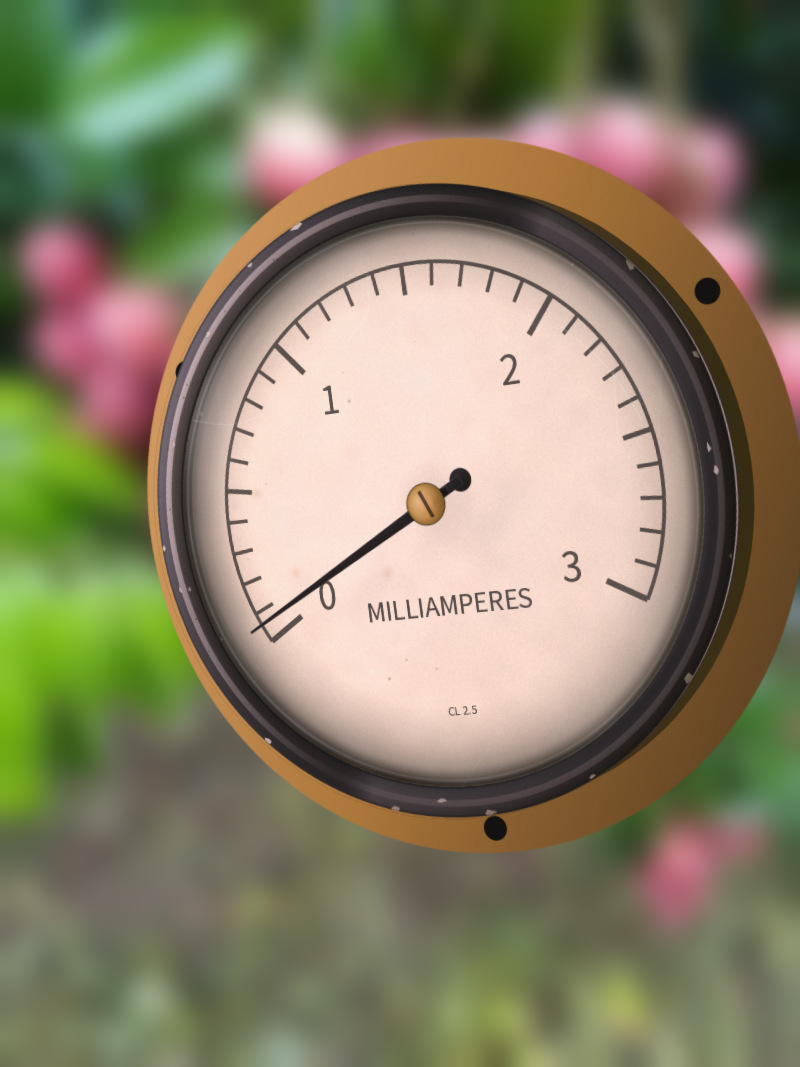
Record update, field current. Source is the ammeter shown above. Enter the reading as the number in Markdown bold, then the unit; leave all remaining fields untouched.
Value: **0.05** mA
